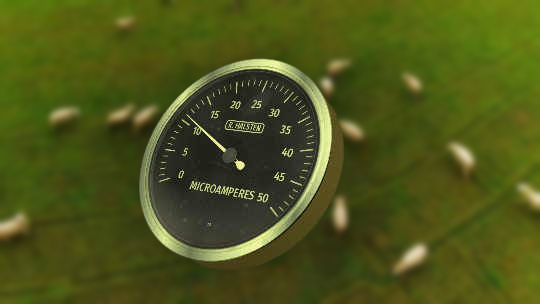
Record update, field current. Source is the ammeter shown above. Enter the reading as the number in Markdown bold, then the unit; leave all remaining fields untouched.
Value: **11** µA
